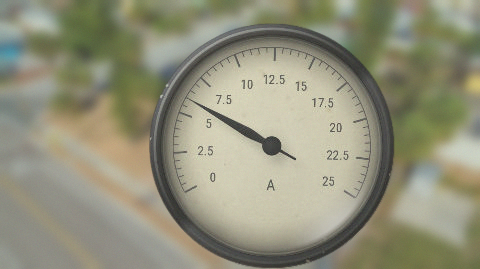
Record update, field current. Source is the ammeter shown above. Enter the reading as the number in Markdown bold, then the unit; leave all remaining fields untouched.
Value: **6** A
